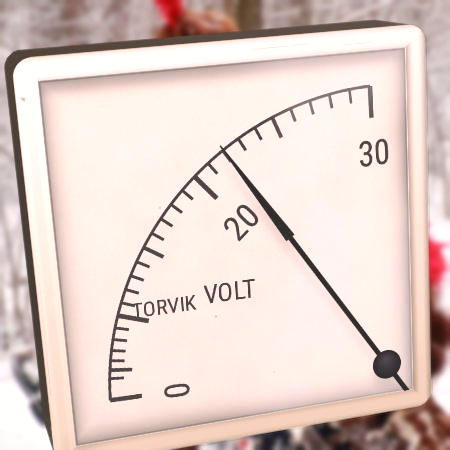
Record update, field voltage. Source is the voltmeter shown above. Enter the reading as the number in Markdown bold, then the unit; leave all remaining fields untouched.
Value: **22** V
